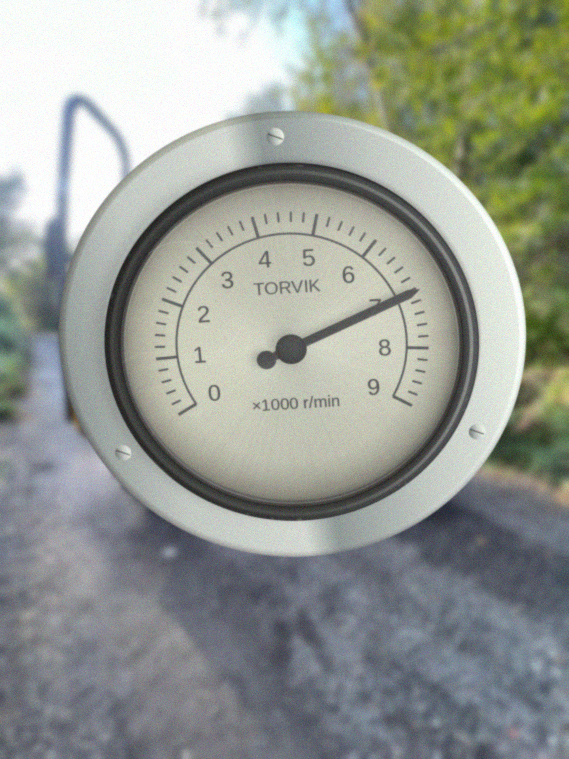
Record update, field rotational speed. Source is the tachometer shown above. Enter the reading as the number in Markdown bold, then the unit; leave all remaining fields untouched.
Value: **7000** rpm
